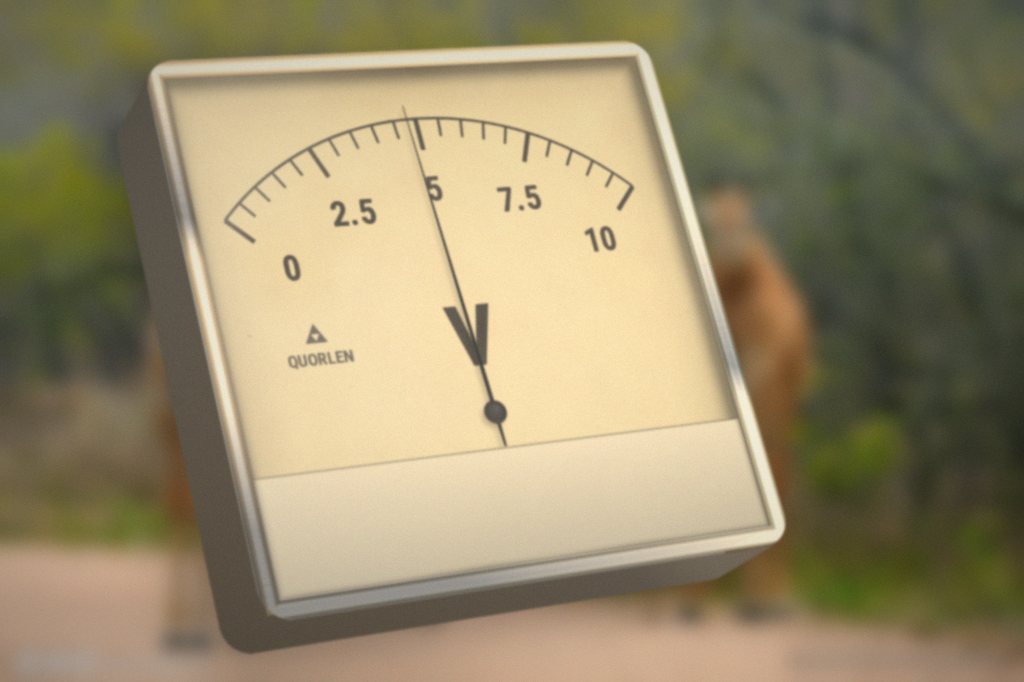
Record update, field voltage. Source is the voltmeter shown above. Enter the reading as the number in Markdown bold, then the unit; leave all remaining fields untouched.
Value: **4.75** V
